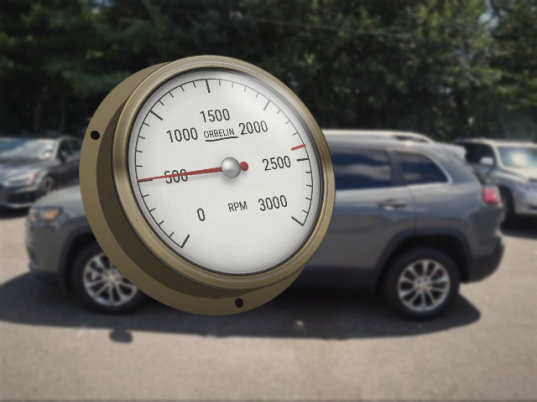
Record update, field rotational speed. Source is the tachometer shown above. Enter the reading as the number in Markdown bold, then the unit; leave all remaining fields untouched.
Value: **500** rpm
